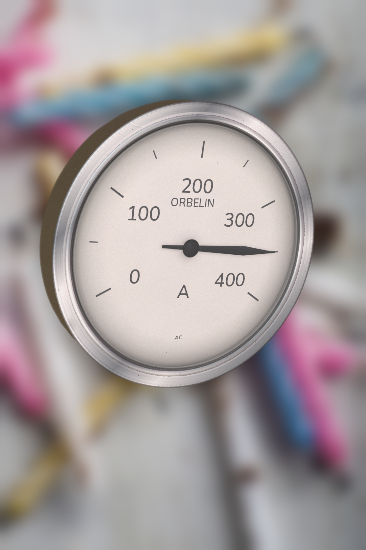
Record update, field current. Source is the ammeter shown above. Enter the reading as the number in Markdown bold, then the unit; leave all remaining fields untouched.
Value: **350** A
